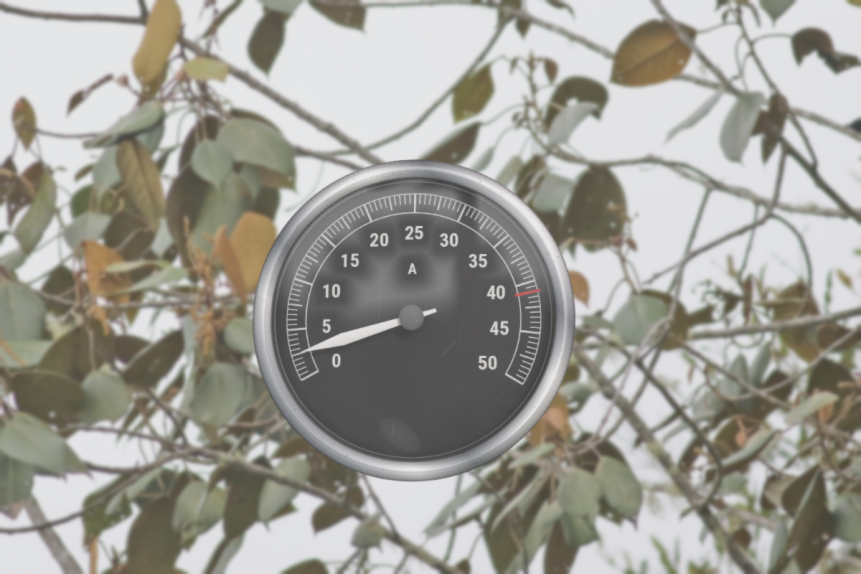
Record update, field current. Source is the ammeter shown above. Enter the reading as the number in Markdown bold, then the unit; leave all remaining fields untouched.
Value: **2.5** A
